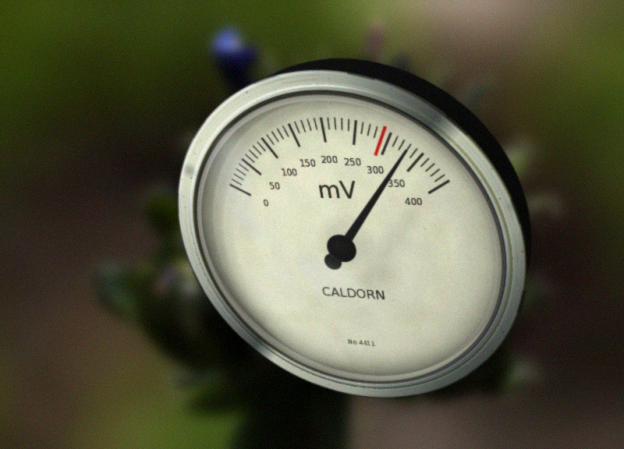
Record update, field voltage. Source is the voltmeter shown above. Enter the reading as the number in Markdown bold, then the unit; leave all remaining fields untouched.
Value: **330** mV
